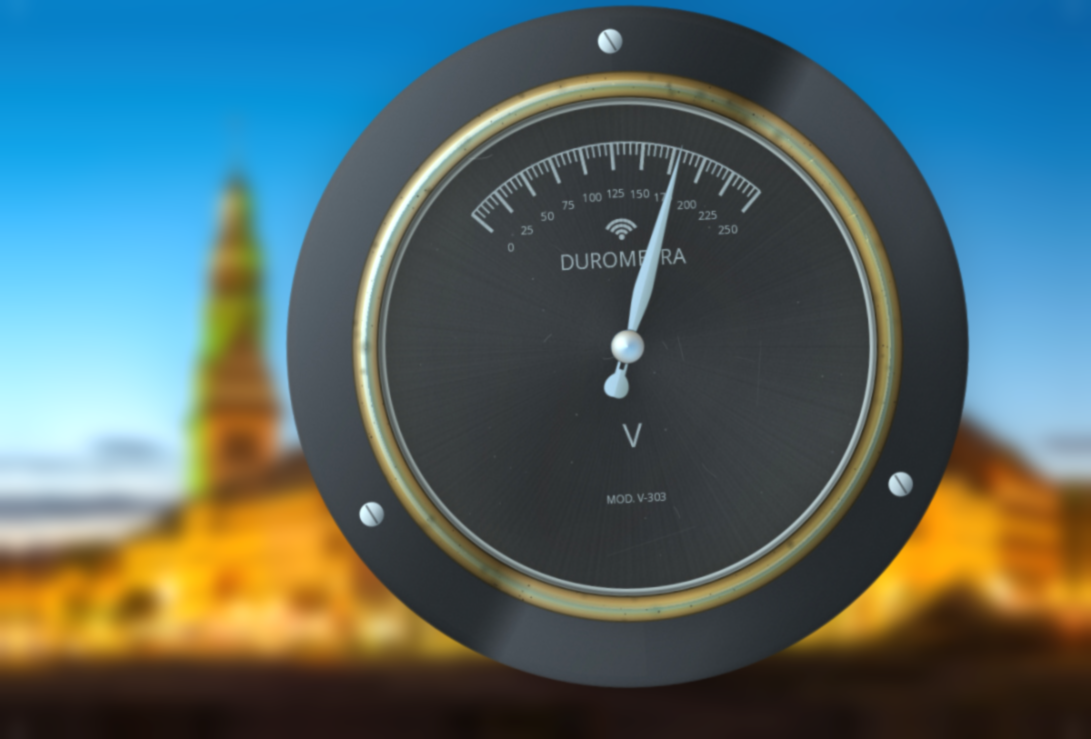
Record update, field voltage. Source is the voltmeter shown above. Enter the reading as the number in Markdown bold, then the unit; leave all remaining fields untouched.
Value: **180** V
